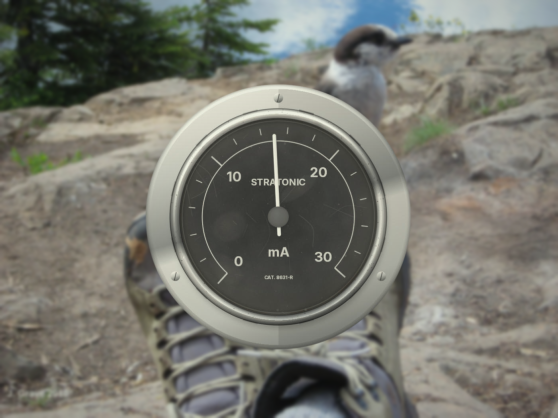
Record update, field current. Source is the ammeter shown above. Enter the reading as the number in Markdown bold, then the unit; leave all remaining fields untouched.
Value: **15** mA
